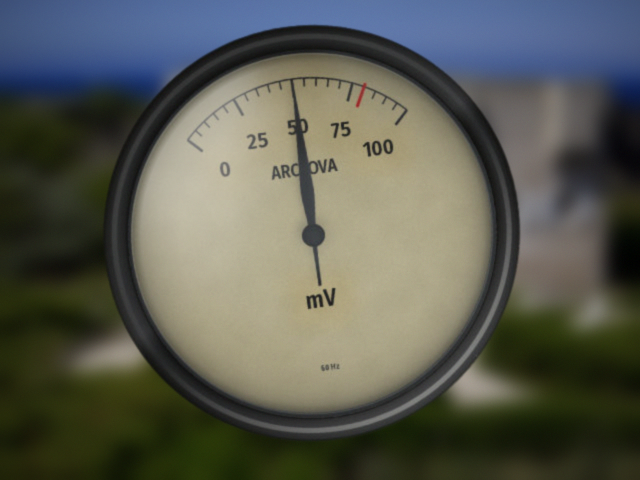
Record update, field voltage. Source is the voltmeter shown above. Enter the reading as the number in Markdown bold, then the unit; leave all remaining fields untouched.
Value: **50** mV
